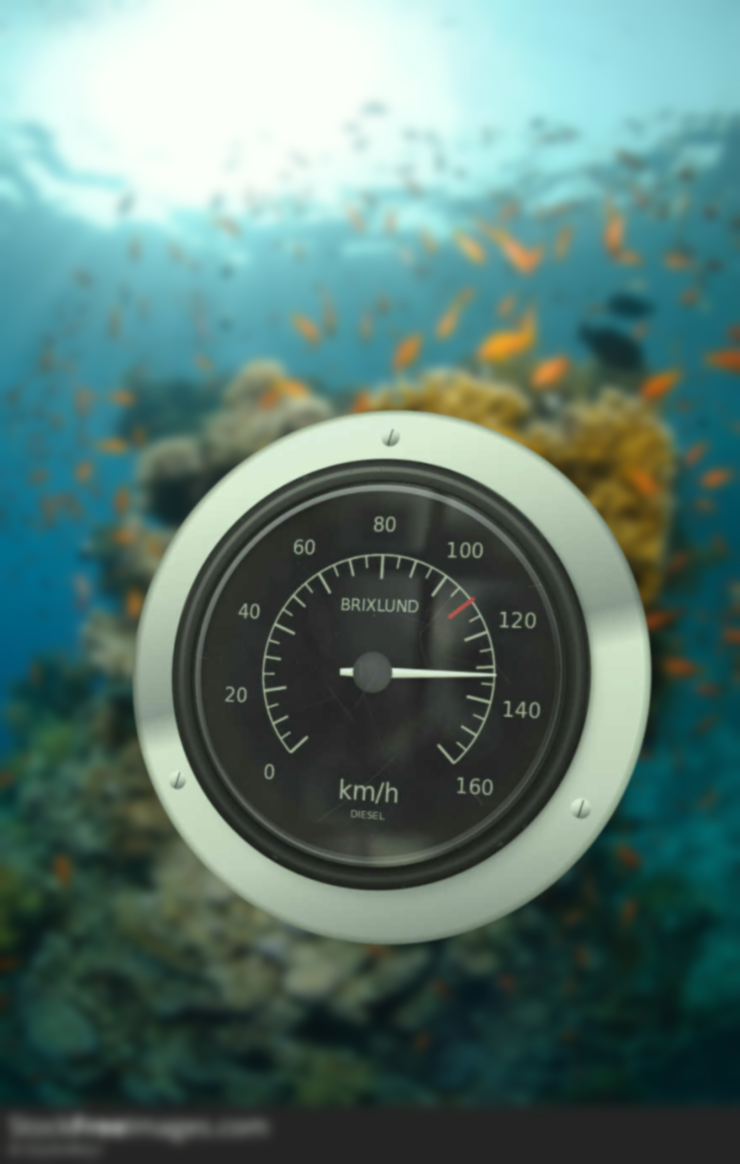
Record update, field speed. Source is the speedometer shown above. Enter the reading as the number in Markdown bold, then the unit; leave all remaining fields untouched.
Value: **132.5** km/h
